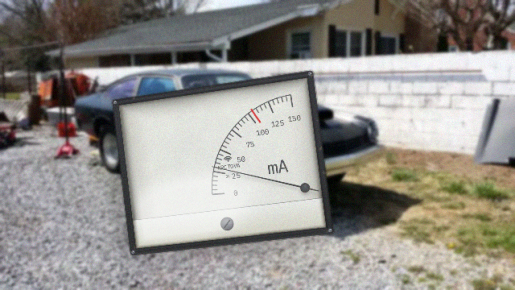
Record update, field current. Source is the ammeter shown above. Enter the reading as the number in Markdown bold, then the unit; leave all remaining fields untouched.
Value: **30** mA
